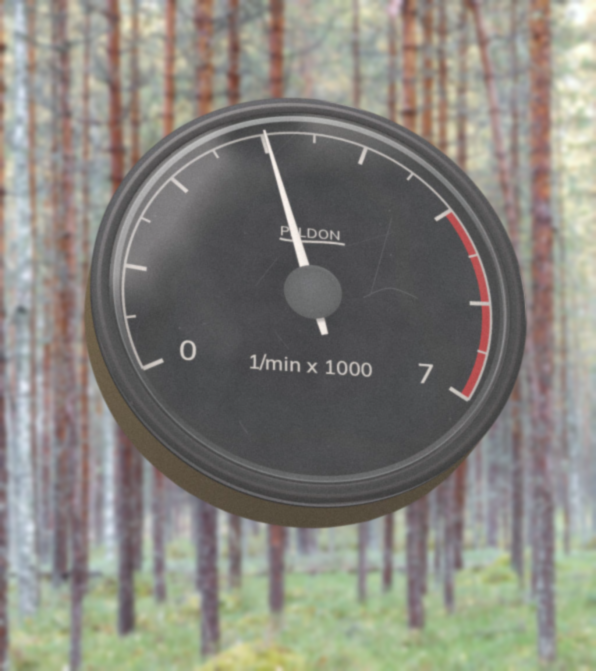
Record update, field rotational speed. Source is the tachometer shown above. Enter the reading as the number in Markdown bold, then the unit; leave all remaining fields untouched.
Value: **3000** rpm
